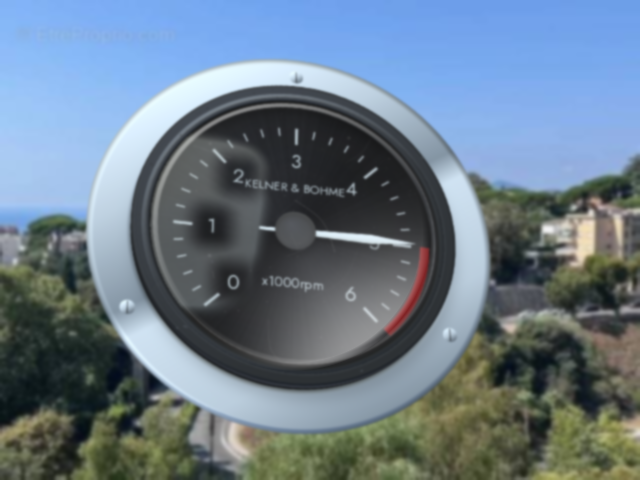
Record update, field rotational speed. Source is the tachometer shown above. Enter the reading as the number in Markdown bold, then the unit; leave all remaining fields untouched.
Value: **5000** rpm
